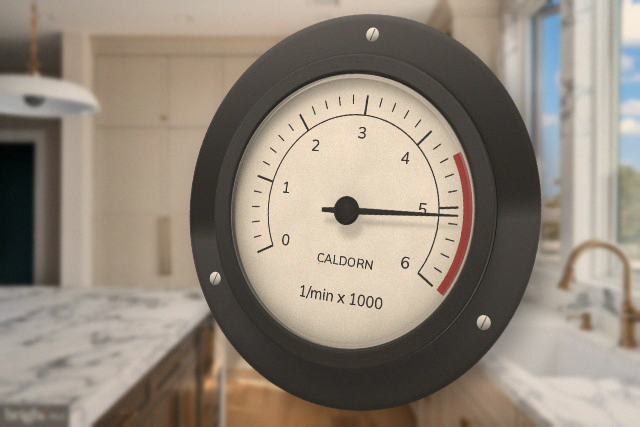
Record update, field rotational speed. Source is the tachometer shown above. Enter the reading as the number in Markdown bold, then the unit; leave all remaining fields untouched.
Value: **5100** rpm
